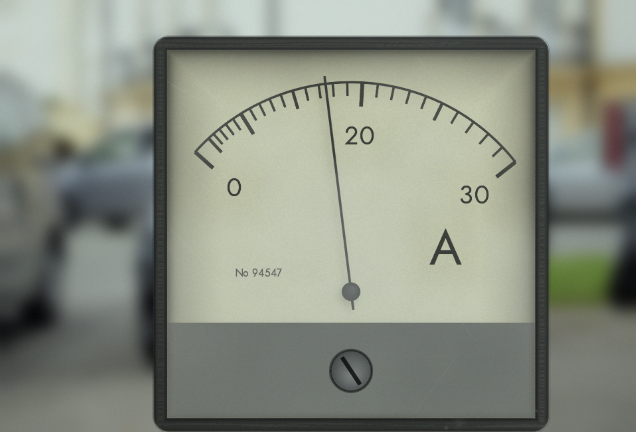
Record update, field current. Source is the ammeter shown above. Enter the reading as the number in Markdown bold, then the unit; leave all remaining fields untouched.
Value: **17.5** A
